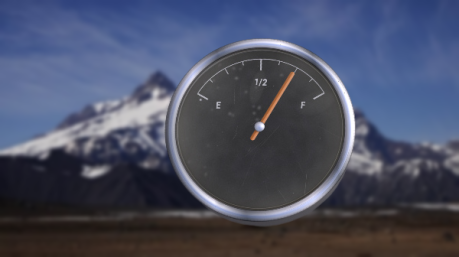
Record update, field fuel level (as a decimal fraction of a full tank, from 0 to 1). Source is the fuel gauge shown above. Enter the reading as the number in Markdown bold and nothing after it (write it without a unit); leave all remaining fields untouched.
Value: **0.75**
